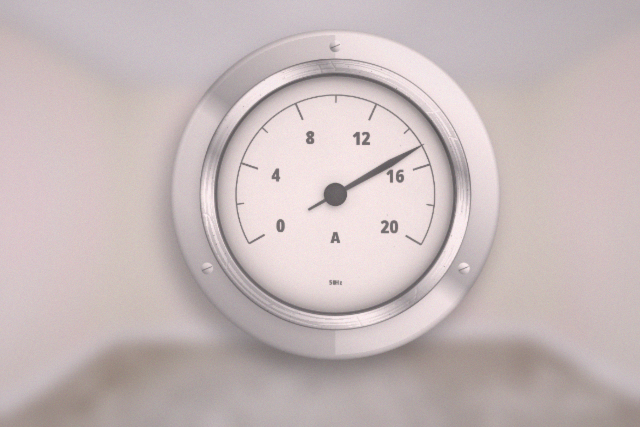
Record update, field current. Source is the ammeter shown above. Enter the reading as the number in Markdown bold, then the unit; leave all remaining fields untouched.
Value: **15** A
